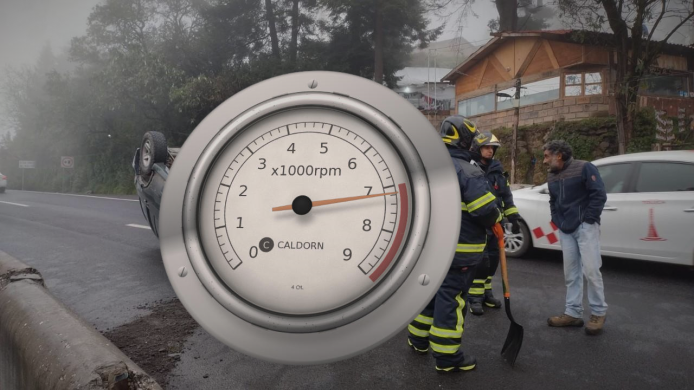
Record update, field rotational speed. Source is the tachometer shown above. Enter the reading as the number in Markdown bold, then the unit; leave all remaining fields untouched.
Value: **7200** rpm
